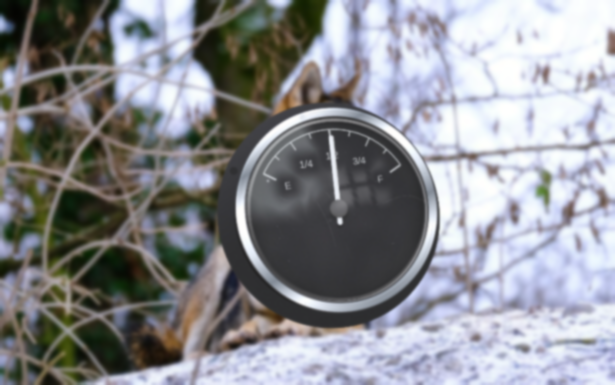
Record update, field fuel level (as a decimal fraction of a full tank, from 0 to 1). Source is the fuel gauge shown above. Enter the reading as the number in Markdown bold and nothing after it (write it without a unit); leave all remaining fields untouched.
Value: **0.5**
